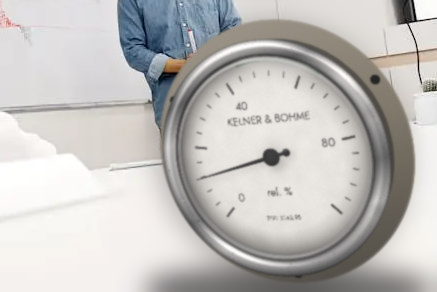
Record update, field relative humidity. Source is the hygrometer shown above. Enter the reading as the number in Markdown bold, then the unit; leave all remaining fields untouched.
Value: **12** %
